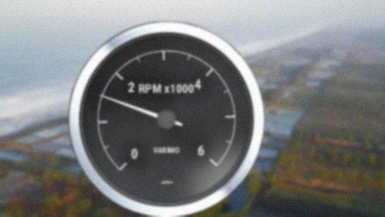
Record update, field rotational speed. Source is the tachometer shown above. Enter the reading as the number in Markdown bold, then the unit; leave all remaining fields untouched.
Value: **1500** rpm
